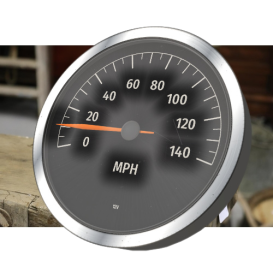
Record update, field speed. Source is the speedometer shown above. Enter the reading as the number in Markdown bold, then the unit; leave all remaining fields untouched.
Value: **10** mph
